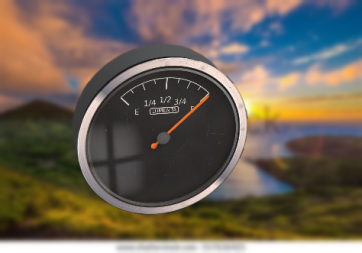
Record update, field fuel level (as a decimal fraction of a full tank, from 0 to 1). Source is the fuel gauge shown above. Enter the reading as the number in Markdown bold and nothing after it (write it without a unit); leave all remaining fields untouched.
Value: **1**
